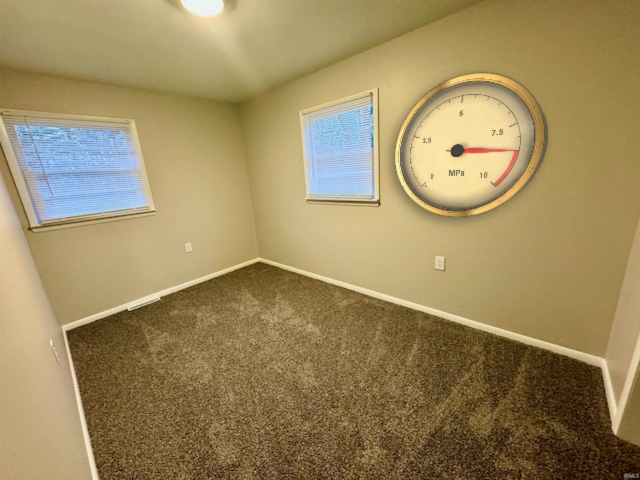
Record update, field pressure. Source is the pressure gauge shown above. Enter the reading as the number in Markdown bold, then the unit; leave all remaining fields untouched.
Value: **8.5** MPa
